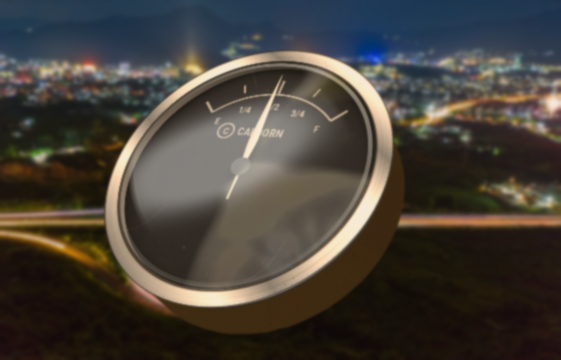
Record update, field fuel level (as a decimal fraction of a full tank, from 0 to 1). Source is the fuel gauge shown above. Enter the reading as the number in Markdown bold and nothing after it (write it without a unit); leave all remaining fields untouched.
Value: **0.5**
